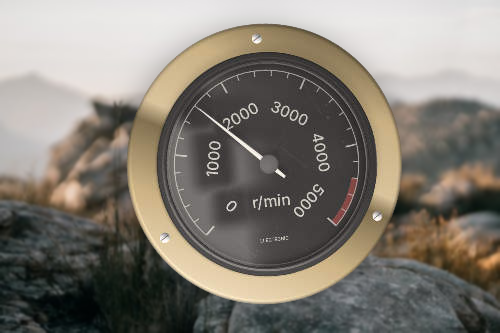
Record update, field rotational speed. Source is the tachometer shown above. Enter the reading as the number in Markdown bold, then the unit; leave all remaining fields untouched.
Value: **1600** rpm
